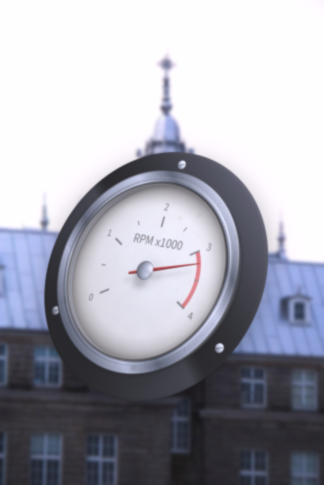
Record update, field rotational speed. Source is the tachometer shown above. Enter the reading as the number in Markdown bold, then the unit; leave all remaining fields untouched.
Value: **3250** rpm
